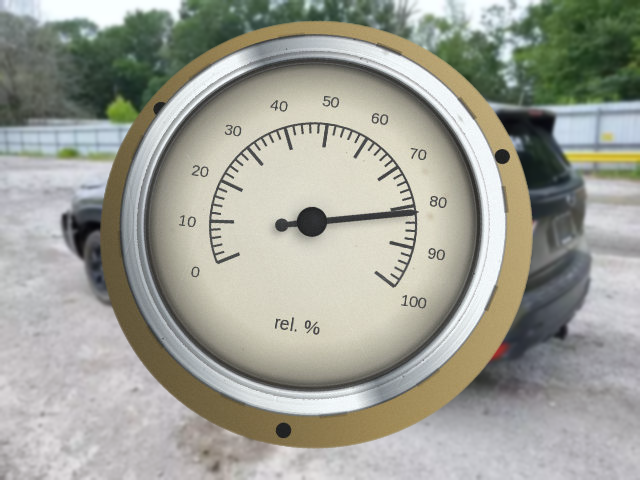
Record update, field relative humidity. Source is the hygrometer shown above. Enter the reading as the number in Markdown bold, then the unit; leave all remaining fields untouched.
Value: **82** %
